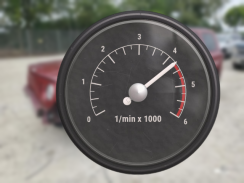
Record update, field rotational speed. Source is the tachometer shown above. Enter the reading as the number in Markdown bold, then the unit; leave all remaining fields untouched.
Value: **4250** rpm
